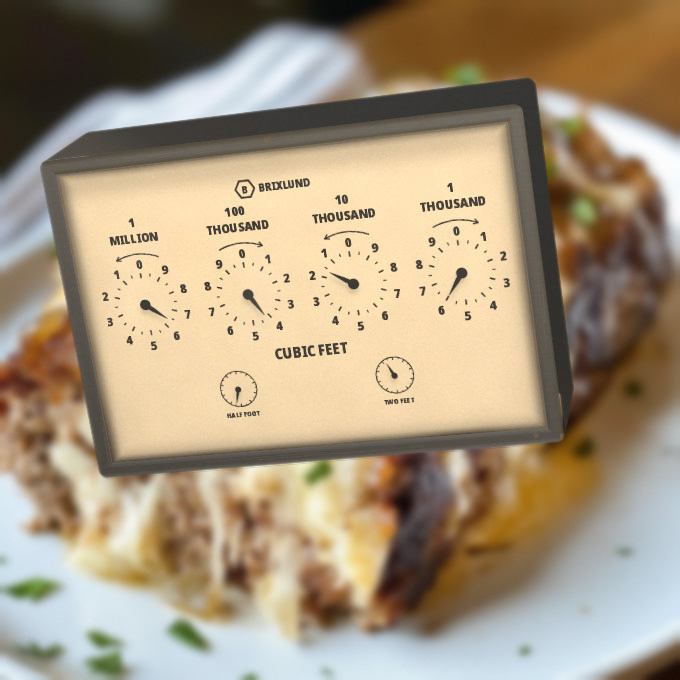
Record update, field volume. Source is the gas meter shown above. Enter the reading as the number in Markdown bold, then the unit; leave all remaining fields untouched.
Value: **641600** ft³
